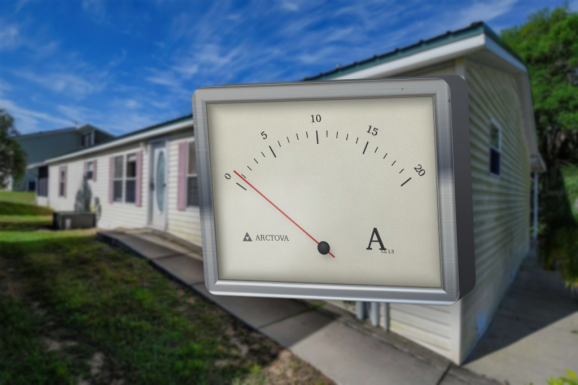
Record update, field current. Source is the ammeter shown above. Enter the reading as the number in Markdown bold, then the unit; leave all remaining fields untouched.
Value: **1** A
